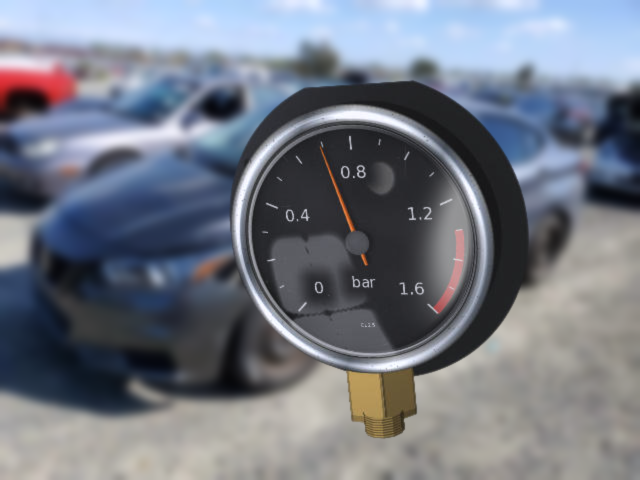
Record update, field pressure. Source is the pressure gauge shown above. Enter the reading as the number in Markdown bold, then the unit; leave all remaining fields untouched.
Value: **0.7** bar
